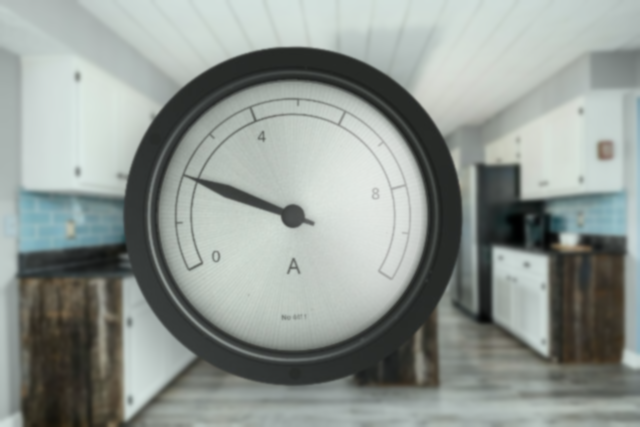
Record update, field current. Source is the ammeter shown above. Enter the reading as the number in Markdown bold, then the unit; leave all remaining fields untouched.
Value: **2** A
